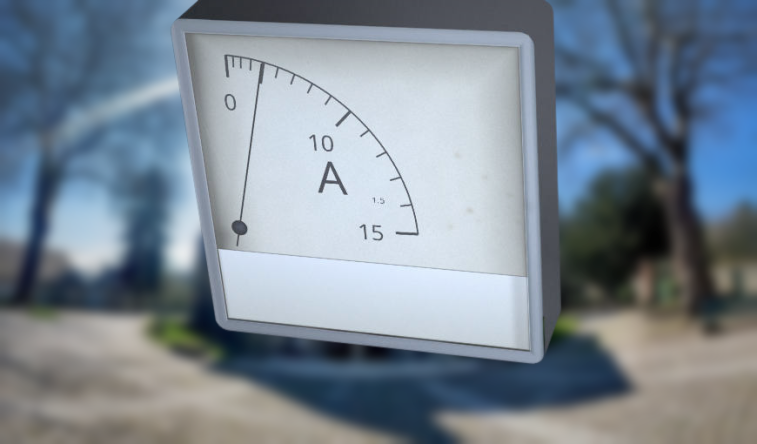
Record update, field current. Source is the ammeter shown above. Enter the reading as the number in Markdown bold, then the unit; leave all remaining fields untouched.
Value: **5** A
